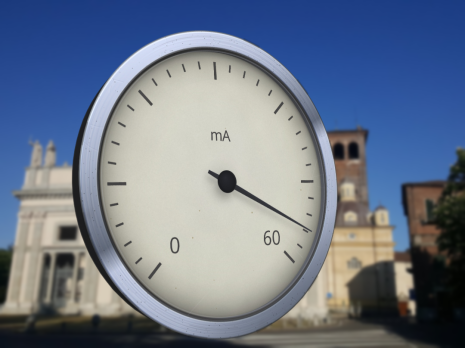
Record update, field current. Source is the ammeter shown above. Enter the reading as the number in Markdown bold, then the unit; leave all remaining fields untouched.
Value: **56** mA
